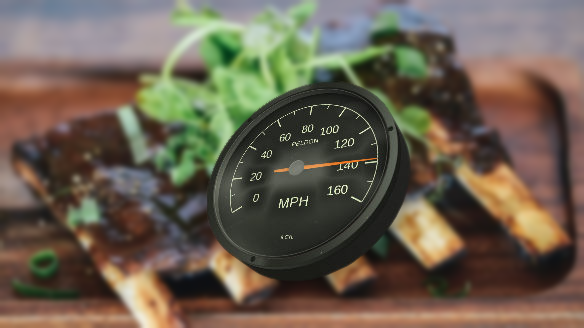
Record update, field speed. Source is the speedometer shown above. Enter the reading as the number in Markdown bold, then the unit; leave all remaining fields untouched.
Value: **140** mph
